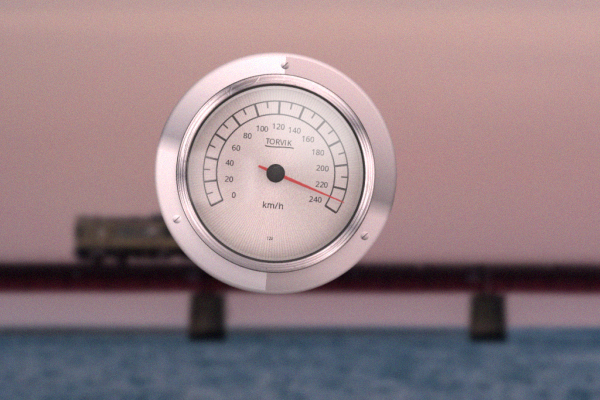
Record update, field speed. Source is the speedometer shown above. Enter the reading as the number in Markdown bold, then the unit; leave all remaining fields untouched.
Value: **230** km/h
